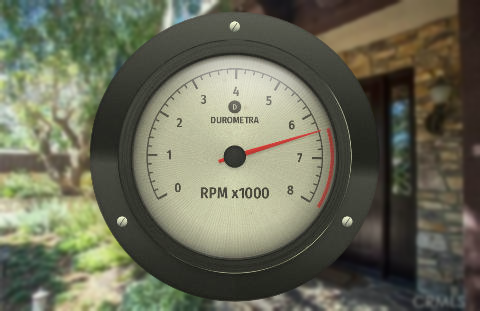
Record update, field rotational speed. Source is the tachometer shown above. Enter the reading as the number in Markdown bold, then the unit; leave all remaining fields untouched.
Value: **6400** rpm
